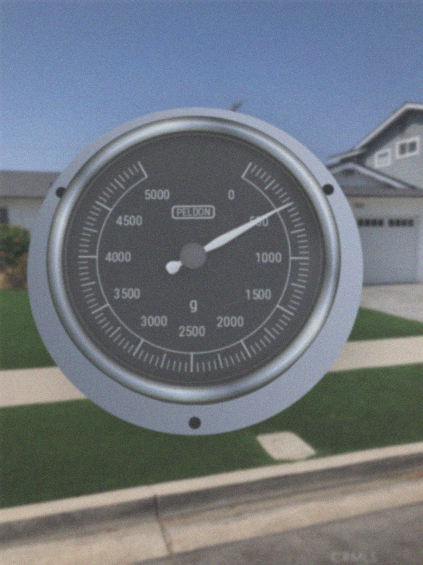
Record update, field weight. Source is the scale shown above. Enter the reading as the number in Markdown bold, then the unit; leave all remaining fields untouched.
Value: **500** g
